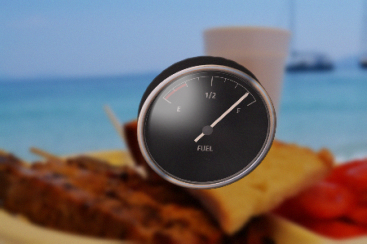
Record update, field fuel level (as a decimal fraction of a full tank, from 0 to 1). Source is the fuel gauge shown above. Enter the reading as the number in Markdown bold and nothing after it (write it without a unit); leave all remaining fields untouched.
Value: **0.875**
